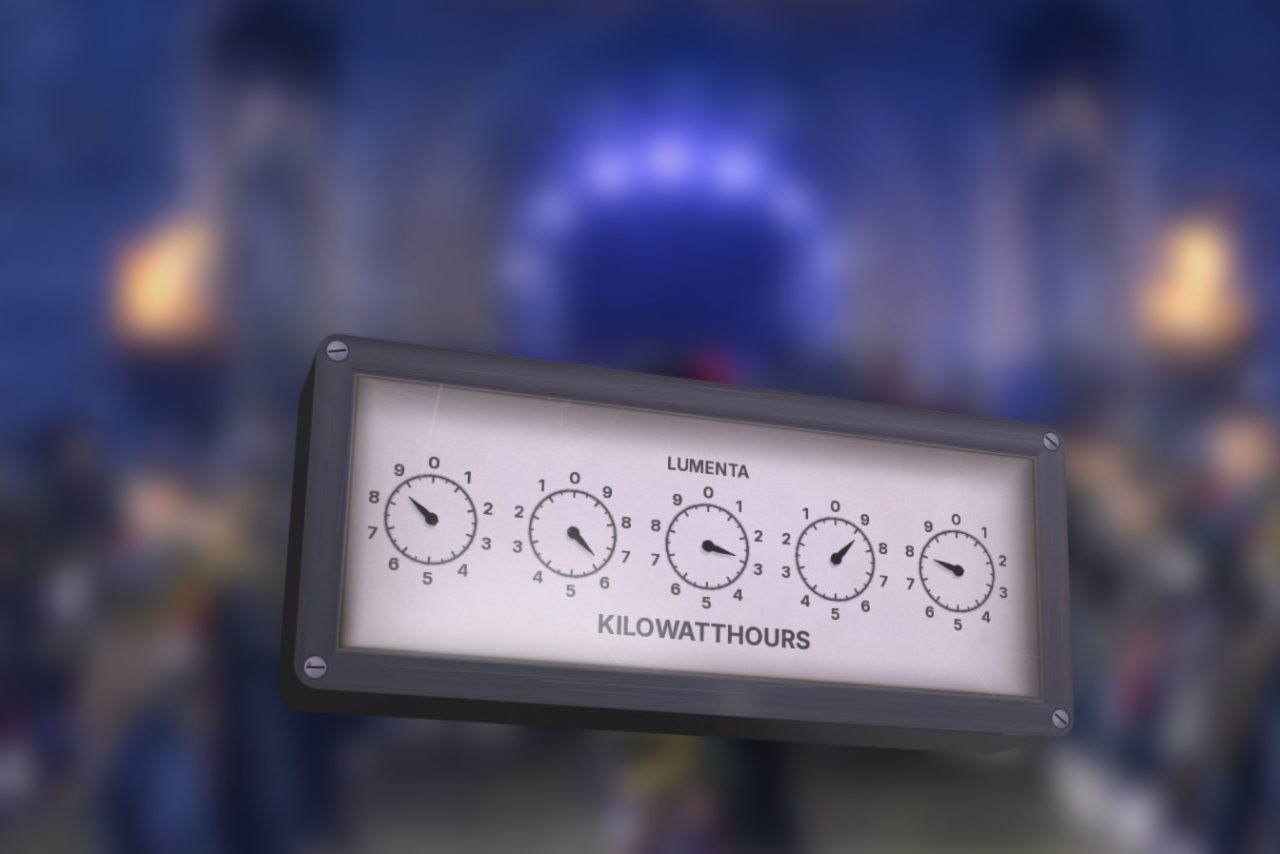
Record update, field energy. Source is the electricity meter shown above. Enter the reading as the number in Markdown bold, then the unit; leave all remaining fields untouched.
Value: **86288** kWh
